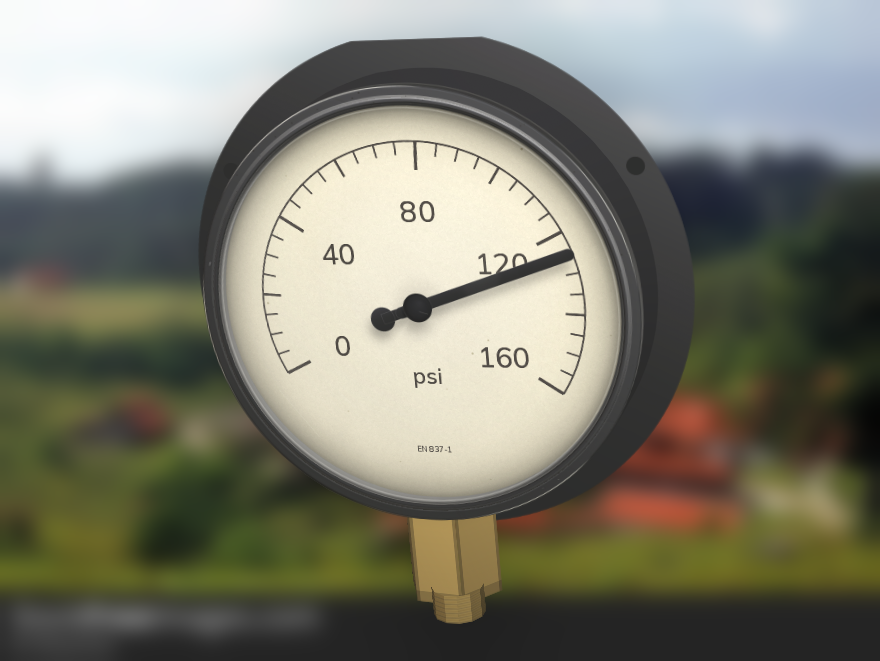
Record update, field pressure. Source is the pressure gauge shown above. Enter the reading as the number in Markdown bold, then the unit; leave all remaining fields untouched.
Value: **125** psi
